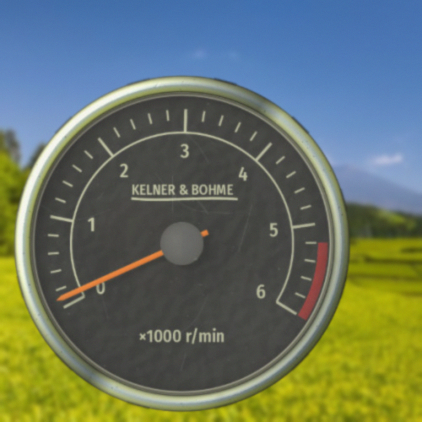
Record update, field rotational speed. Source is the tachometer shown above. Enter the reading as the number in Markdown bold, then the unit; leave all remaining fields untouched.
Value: **100** rpm
